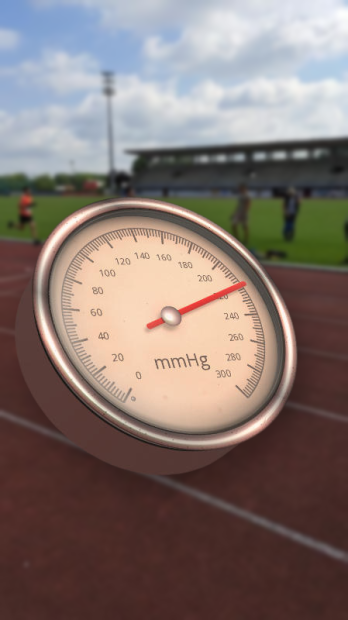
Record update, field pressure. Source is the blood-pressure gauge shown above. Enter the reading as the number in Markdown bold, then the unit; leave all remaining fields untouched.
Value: **220** mmHg
